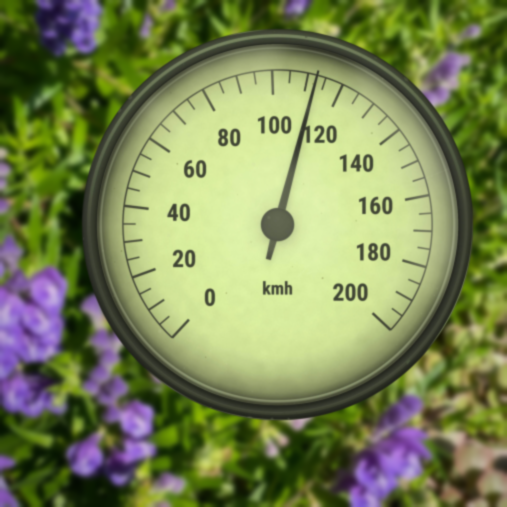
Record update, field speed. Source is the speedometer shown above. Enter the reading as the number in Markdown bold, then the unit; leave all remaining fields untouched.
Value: **112.5** km/h
